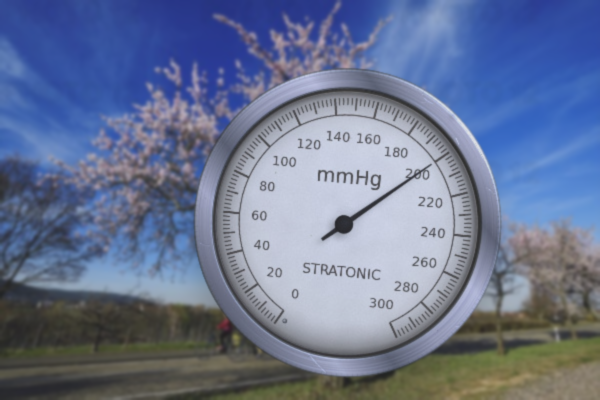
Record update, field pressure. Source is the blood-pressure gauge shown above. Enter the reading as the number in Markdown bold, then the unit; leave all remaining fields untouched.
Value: **200** mmHg
